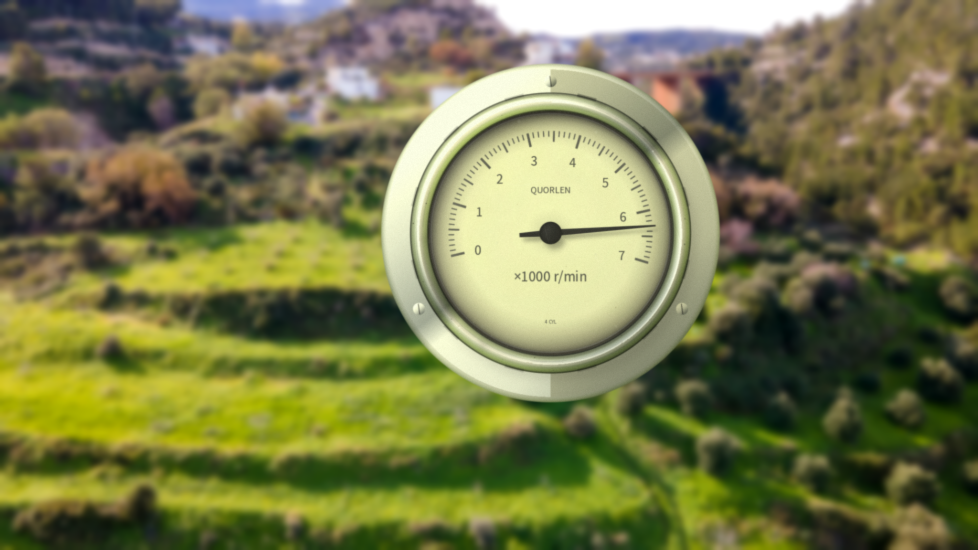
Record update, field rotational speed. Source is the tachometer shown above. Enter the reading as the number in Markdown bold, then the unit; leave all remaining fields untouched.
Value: **6300** rpm
